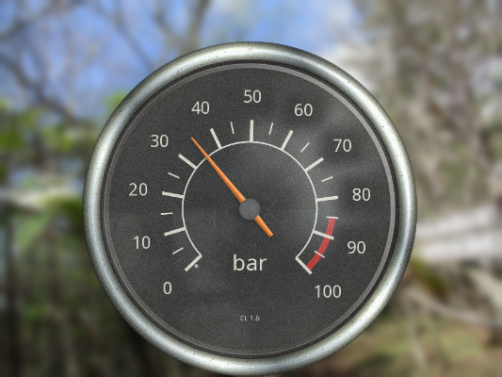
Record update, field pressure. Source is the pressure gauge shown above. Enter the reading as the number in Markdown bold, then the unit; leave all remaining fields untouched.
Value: **35** bar
